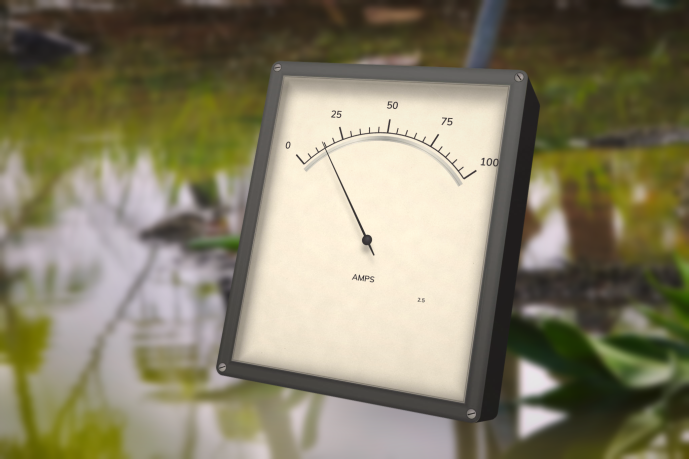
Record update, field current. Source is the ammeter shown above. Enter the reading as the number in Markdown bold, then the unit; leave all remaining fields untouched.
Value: **15** A
